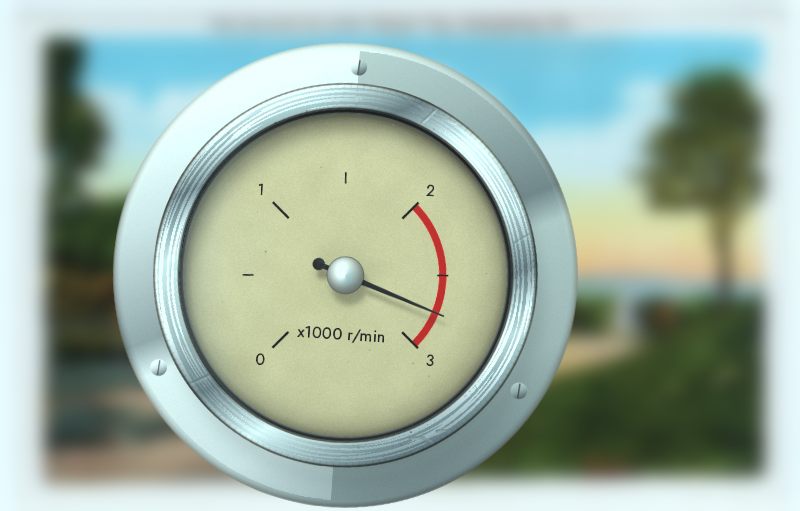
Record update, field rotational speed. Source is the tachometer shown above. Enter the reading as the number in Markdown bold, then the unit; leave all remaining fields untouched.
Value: **2750** rpm
